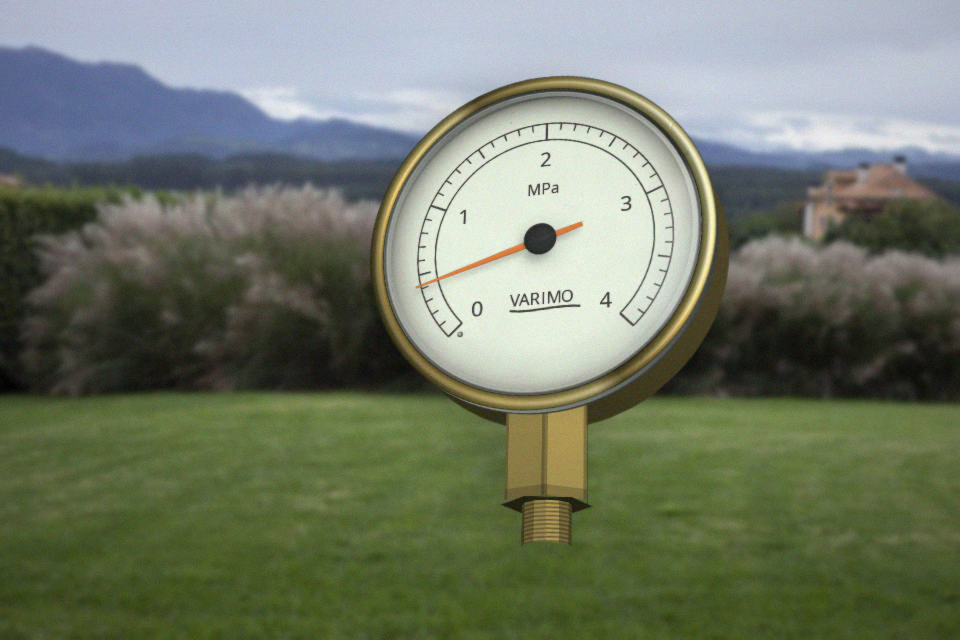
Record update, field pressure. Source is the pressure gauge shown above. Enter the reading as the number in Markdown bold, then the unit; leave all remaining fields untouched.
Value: **0.4** MPa
